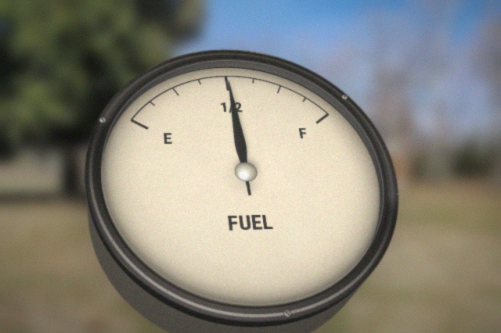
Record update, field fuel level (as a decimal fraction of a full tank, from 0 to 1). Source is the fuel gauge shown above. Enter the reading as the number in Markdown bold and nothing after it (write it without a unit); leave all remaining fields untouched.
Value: **0.5**
